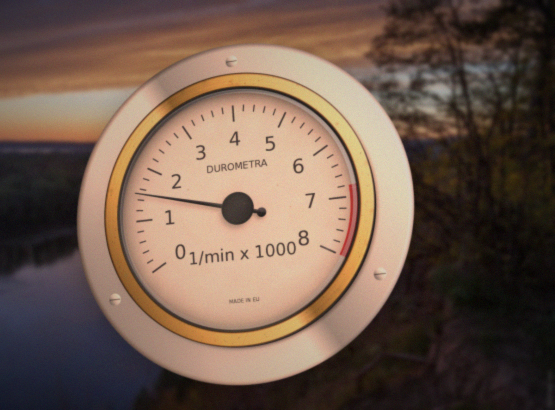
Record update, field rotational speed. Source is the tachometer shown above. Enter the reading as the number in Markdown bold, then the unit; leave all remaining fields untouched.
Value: **1500** rpm
